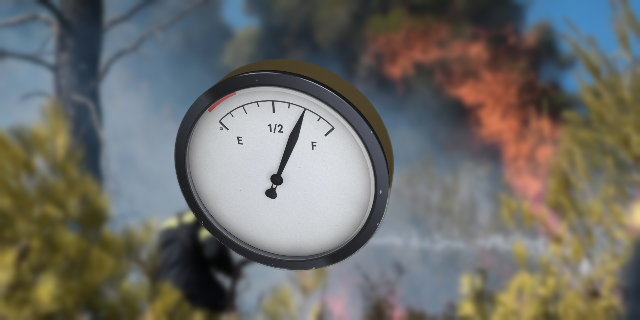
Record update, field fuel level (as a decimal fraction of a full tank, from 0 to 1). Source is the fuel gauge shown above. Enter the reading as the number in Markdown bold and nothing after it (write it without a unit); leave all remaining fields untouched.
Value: **0.75**
